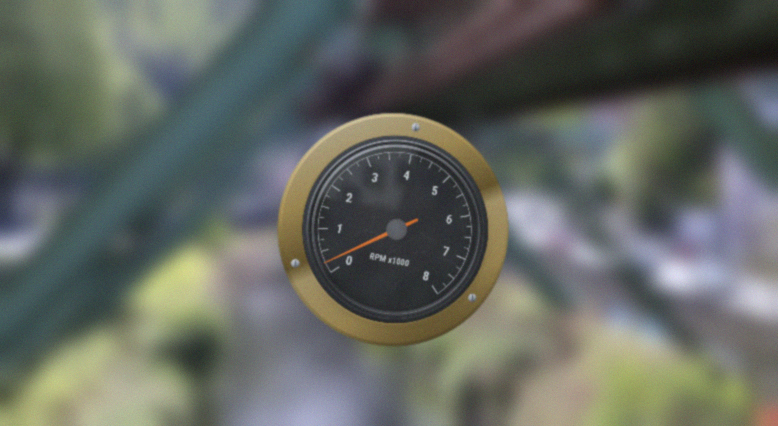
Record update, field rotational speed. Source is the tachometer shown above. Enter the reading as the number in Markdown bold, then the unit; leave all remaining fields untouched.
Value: **250** rpm
